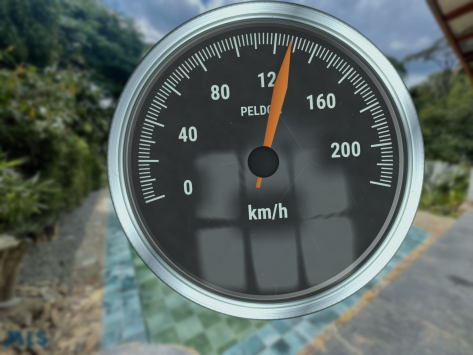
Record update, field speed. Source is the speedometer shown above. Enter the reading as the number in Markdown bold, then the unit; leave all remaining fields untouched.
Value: **128** km/h
